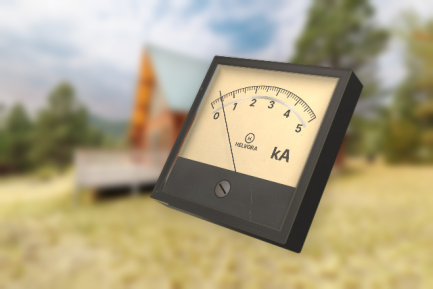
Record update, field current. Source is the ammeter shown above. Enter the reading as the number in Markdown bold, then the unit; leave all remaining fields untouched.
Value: **0.5** kA
